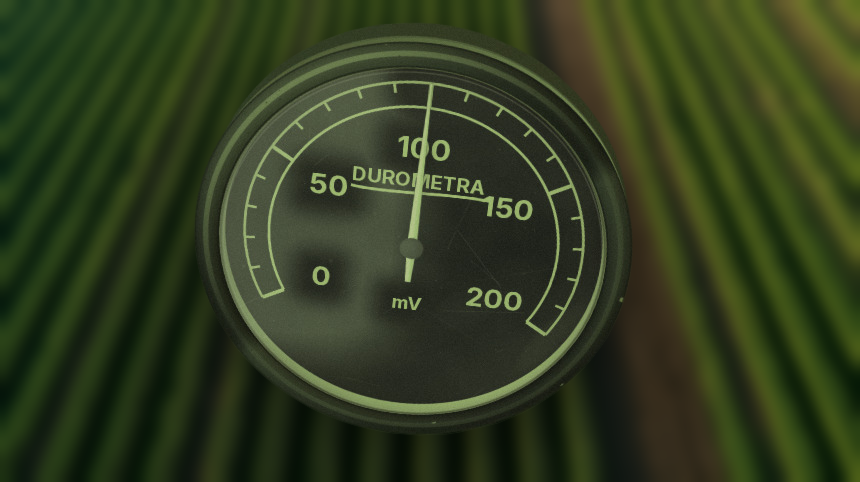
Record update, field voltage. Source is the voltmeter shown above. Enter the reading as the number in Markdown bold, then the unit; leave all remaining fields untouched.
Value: **100** mV
